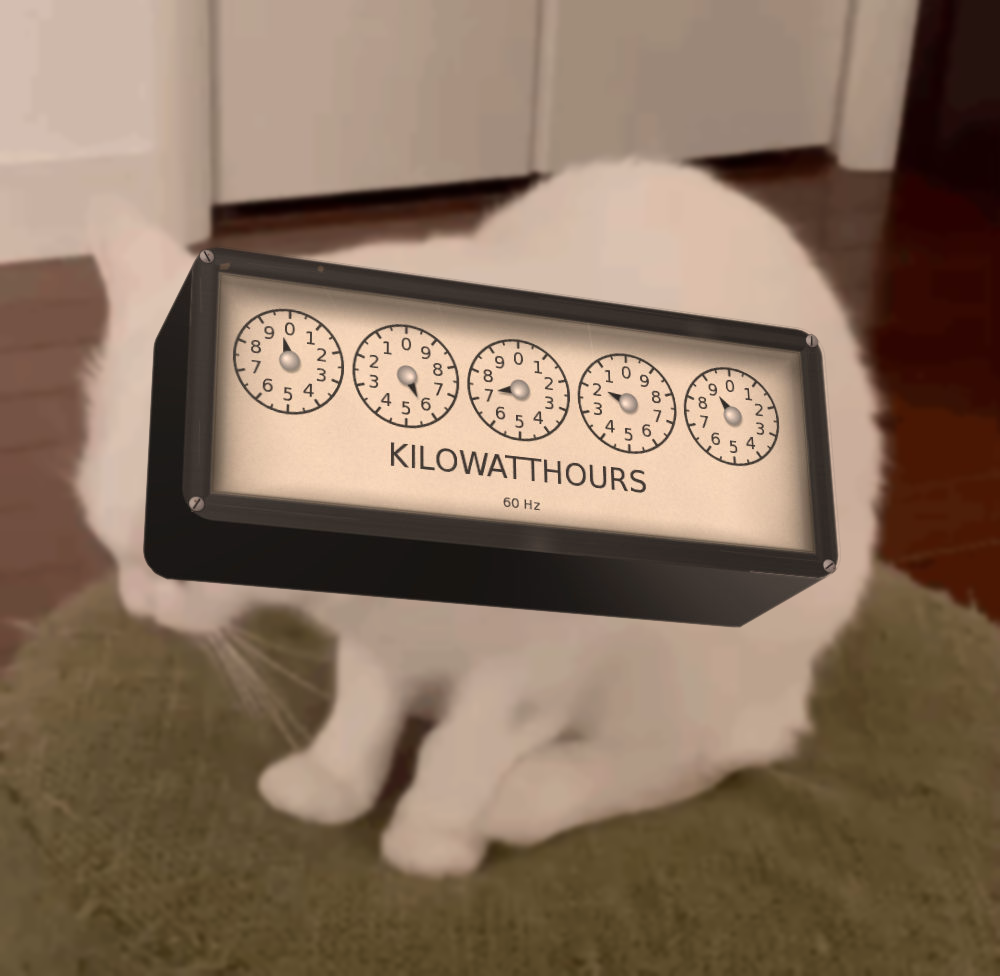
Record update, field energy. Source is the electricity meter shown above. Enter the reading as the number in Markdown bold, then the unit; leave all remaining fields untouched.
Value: **95719** kWh
